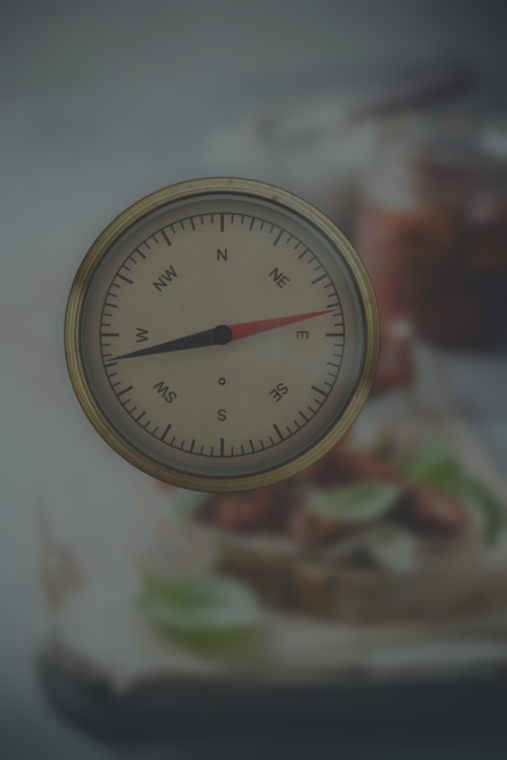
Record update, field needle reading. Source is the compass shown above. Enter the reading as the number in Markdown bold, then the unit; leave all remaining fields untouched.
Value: **77.5** °
